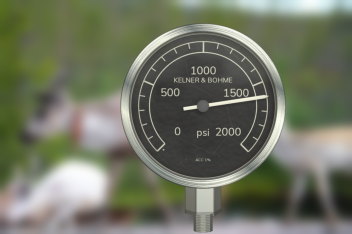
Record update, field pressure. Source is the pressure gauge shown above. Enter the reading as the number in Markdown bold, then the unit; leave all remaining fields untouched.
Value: **1600** psi
